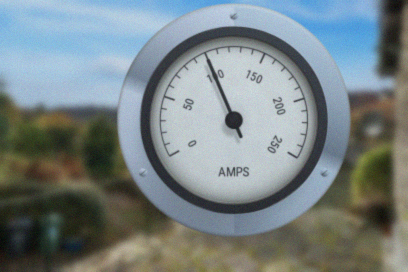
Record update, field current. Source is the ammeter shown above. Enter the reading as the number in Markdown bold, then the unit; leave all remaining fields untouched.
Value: **100** A
